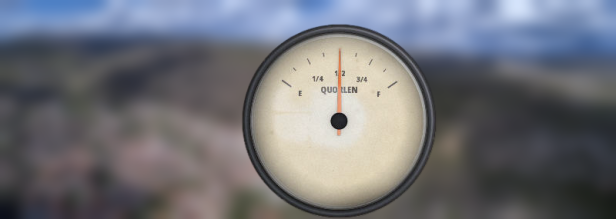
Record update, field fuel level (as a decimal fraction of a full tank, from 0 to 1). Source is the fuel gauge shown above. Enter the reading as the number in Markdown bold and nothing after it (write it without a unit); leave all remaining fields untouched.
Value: **0.5**
